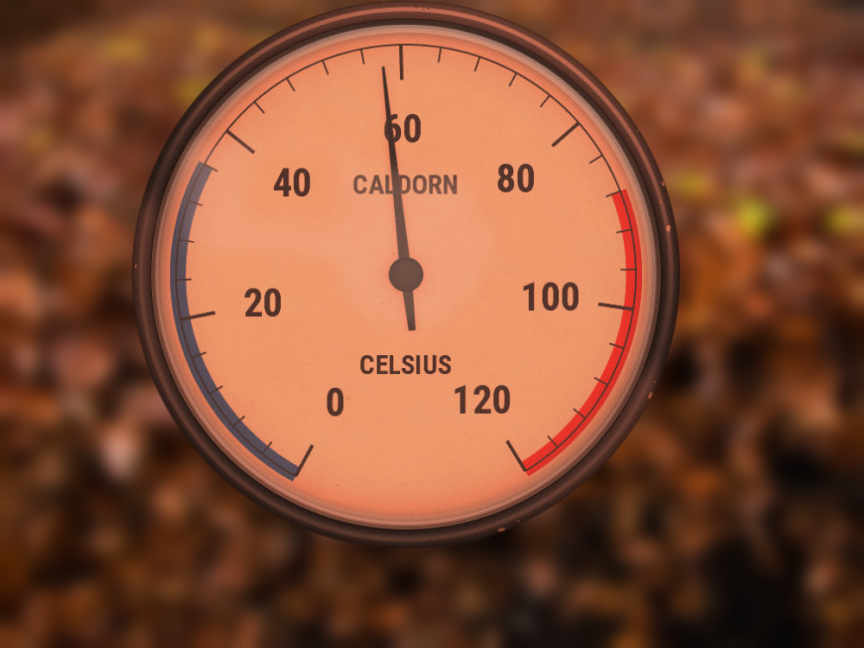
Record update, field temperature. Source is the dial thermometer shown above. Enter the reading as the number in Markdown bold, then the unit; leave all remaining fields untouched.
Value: **58** °C
